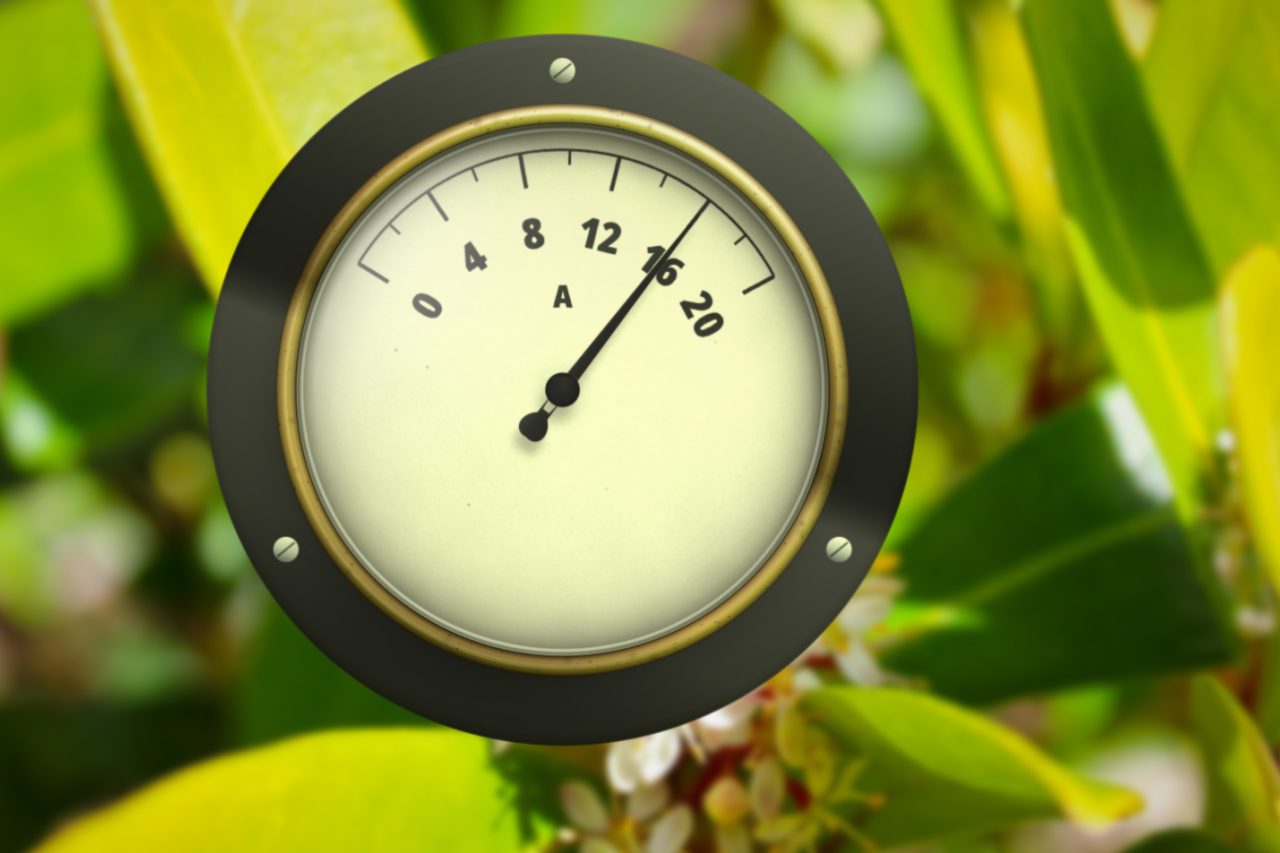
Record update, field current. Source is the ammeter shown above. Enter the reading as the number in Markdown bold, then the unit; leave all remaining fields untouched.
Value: **16** A
